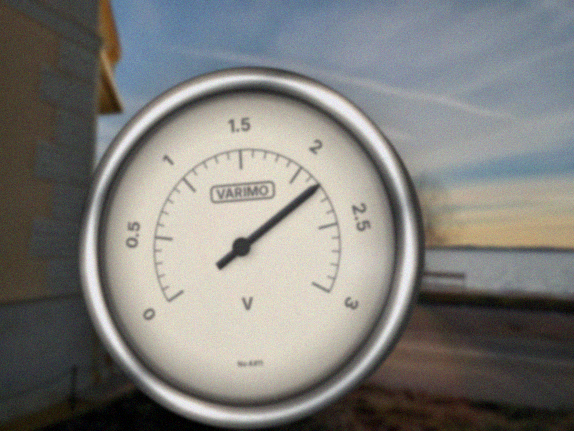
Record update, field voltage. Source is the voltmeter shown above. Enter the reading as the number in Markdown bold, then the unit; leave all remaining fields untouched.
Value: **2.2** V
